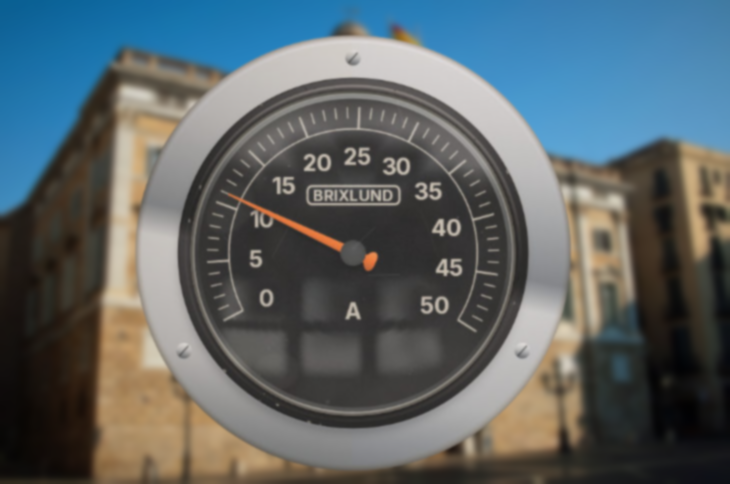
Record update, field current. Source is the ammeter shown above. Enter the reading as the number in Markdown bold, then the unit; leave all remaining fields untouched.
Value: **11** A
